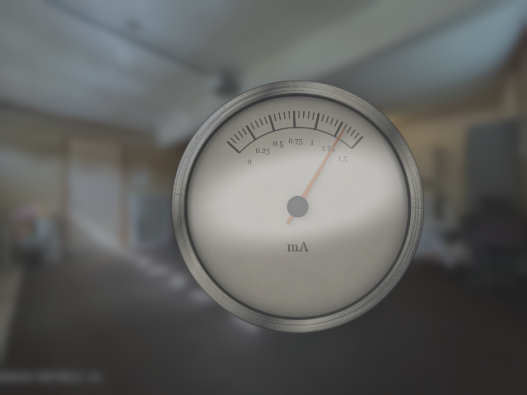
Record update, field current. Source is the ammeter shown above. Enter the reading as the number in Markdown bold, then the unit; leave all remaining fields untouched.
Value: **1.3** mA
